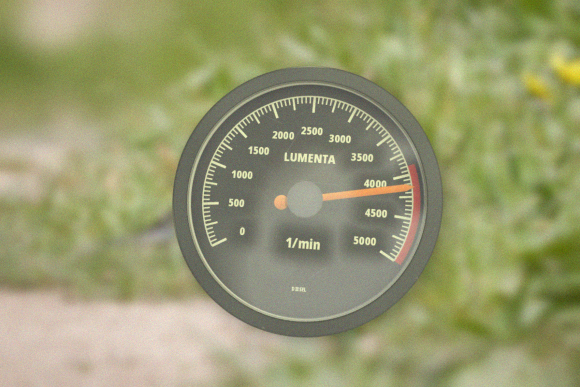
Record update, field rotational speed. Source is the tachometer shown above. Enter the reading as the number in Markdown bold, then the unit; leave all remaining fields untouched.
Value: **4150** rpm
